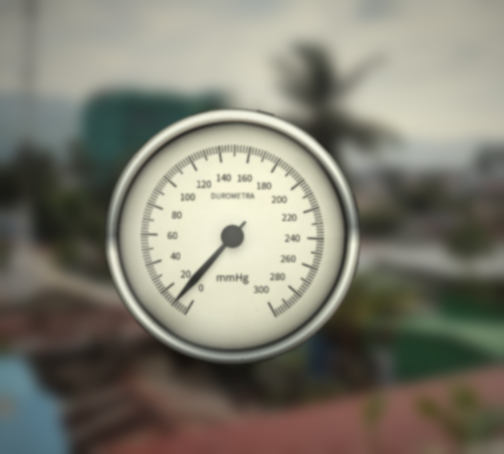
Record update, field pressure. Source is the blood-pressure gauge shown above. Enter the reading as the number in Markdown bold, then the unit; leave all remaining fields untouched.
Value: **10** mmHg
